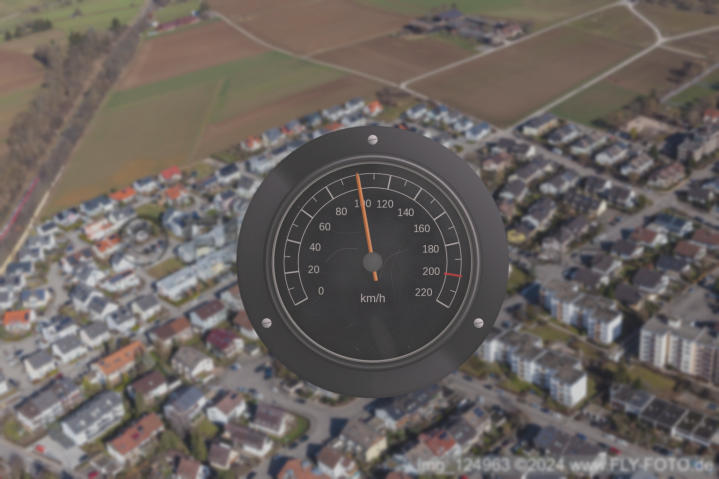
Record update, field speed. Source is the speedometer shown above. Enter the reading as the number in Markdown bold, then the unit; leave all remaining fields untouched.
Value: **100** km/h
